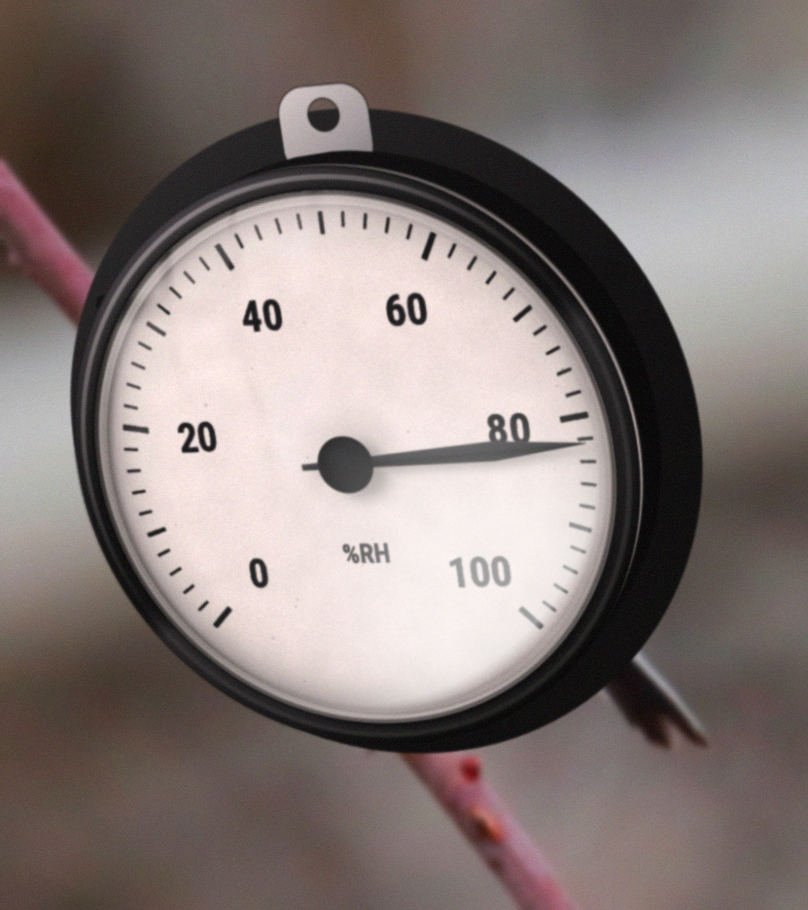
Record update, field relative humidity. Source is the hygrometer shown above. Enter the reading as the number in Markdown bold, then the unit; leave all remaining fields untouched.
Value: **82** %
